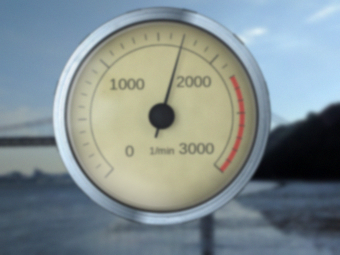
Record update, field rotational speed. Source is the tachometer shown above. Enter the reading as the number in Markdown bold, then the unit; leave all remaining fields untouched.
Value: **1700** rpm
